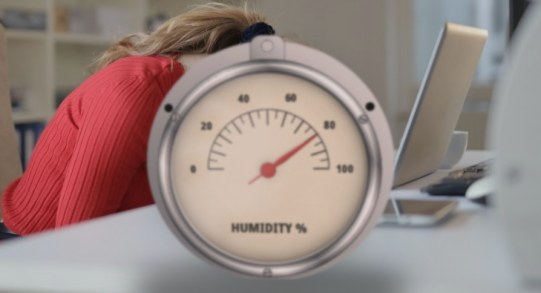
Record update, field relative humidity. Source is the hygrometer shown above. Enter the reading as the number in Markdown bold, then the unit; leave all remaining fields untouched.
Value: **80** %
